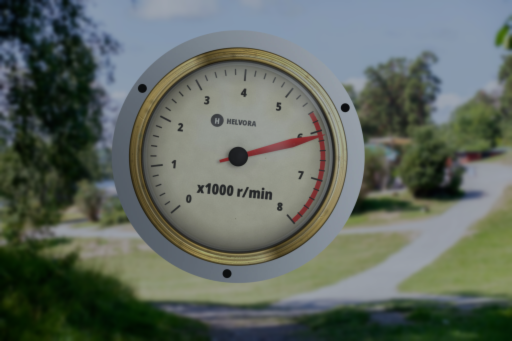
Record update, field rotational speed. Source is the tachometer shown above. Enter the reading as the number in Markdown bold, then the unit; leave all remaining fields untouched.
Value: **6100** rpm
